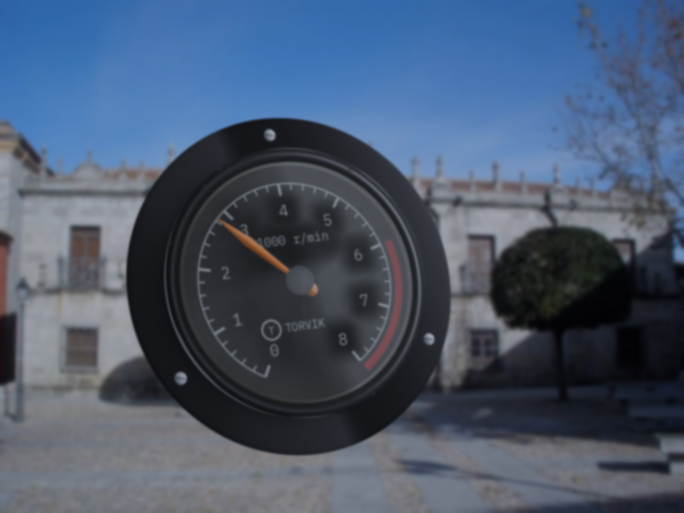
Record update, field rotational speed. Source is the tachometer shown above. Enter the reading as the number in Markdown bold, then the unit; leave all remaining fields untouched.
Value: **2800** rpm
